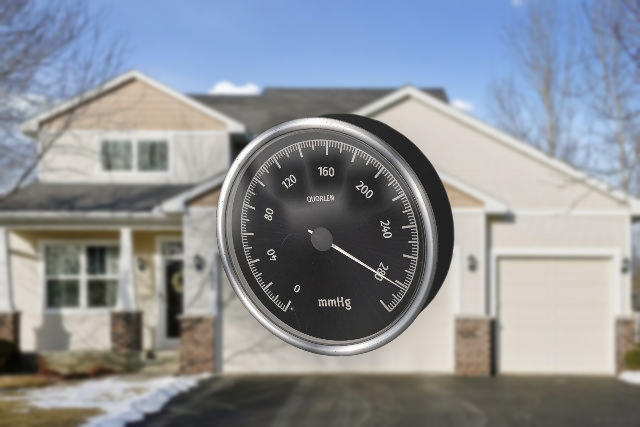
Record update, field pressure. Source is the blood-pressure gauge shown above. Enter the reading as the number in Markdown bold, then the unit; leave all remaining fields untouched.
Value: **280** mmHg
